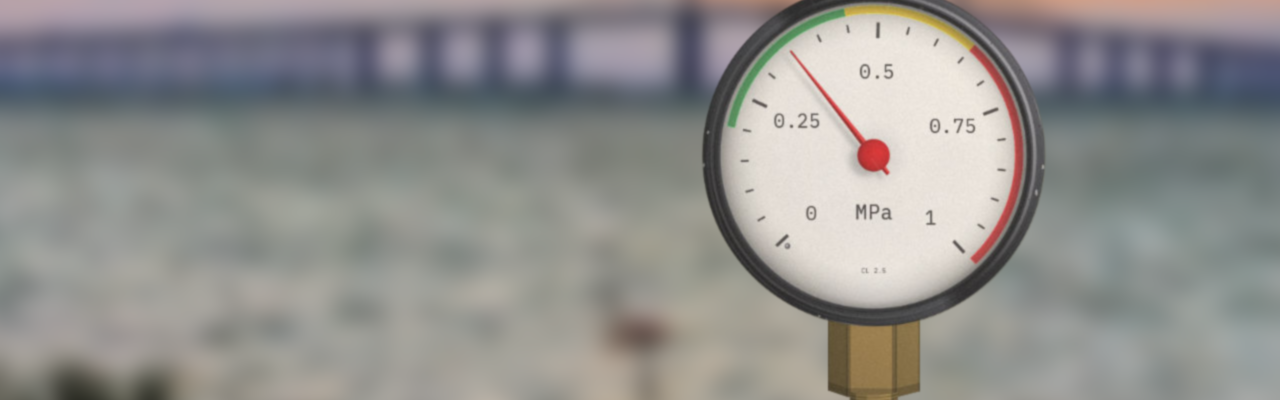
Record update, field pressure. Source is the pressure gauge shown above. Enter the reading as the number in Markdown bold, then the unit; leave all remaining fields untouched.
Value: **0.35** MPa
